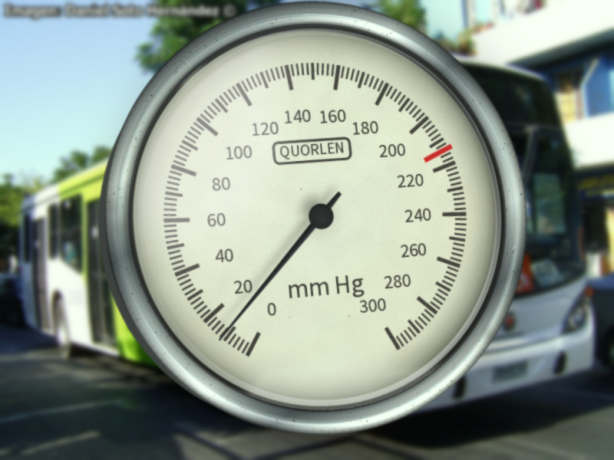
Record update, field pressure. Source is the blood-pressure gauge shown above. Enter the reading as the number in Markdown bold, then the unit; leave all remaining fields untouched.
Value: **12** mmHg
